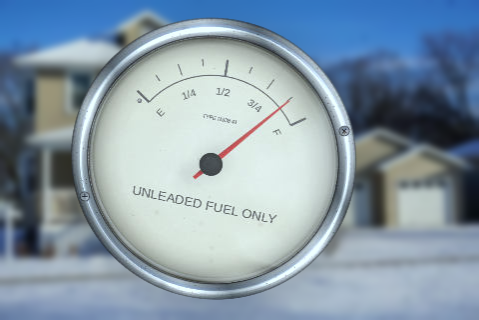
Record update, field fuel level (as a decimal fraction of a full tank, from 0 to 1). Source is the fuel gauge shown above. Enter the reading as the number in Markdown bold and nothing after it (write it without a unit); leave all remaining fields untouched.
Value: **0.875**
